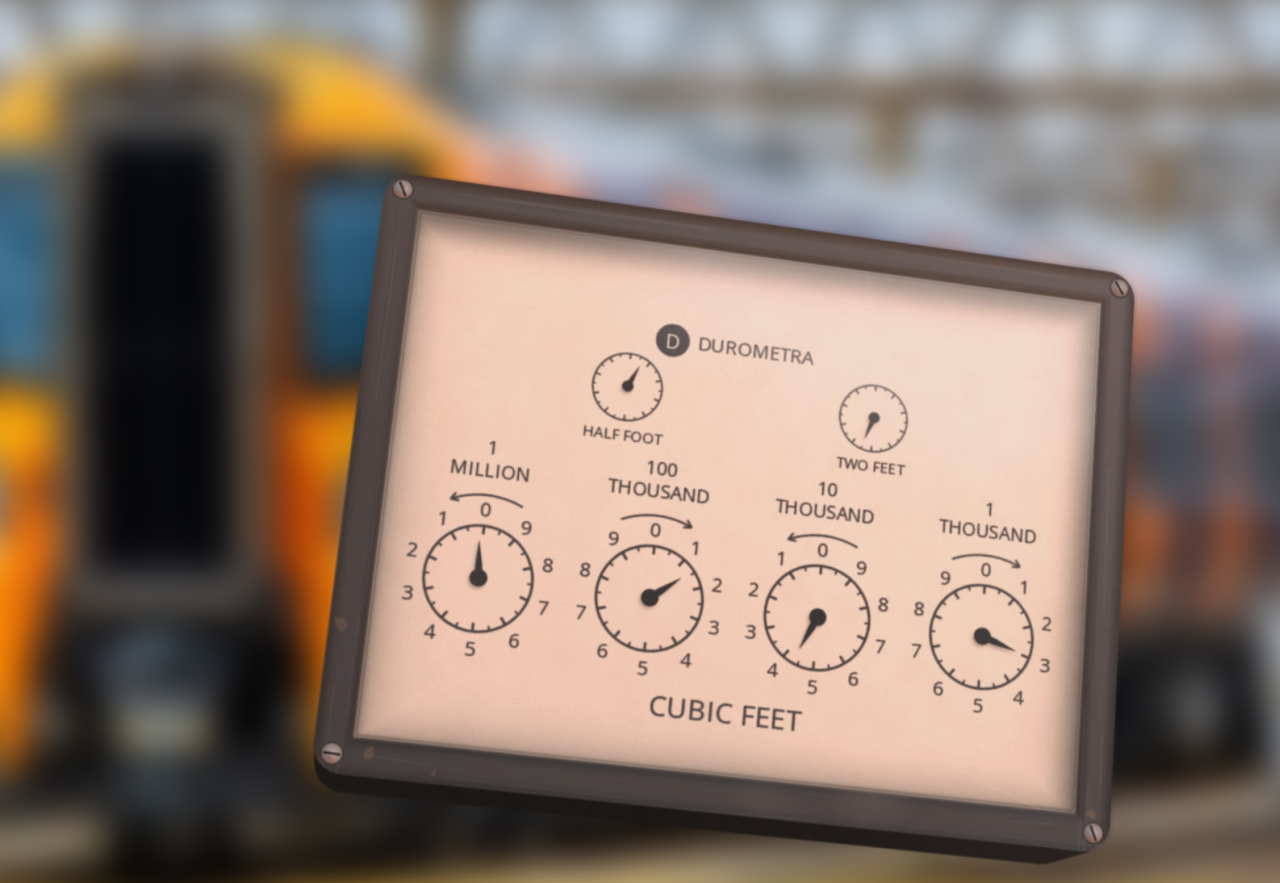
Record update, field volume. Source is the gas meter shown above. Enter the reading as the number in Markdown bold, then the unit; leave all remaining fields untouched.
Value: **14300** ft³
